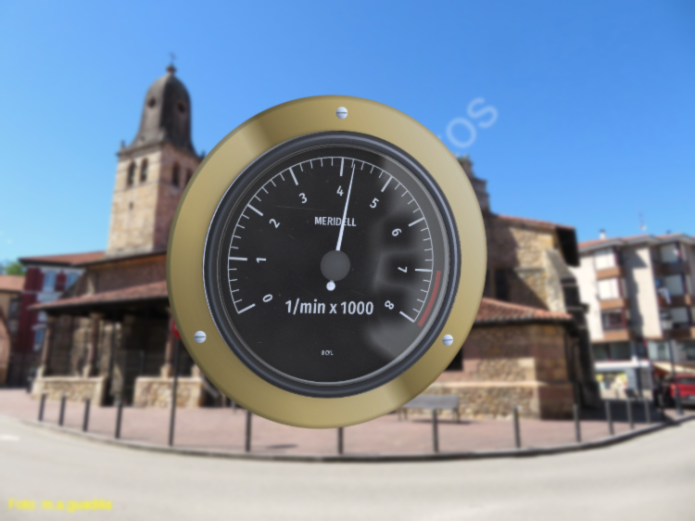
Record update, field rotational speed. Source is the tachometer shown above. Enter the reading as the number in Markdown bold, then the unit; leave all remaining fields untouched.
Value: **4200** rpm
